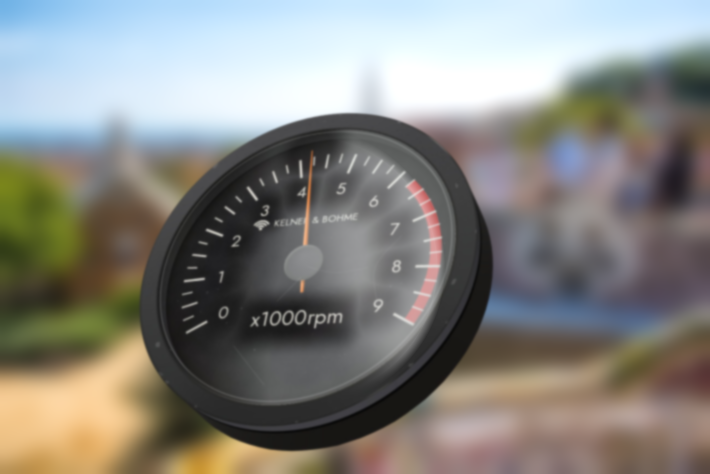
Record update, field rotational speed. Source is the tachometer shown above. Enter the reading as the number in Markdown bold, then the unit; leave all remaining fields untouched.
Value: **4250** rpm
